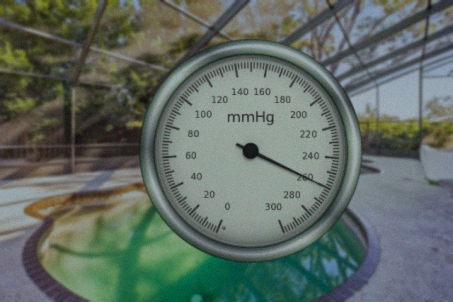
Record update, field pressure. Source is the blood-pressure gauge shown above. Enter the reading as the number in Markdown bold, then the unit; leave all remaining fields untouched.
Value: **260** mmHg
